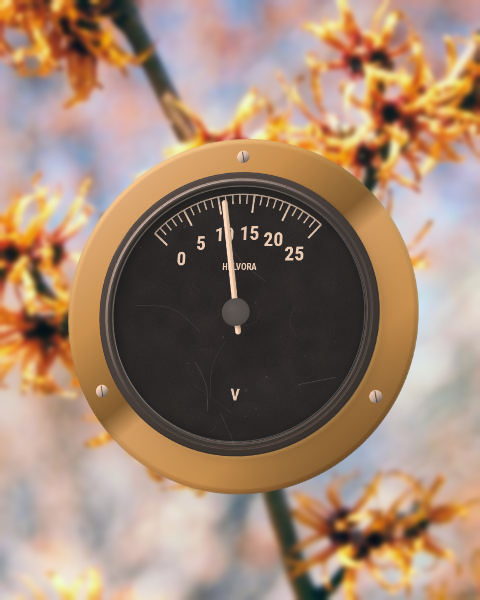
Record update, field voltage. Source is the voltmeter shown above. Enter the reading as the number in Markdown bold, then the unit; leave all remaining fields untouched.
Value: **11** V
